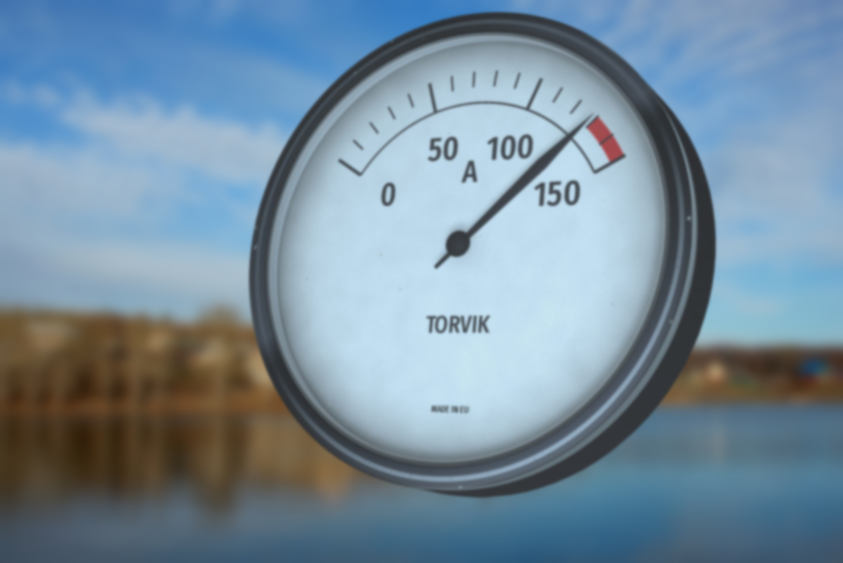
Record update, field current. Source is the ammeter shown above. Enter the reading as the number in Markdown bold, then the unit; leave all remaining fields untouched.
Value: **130** A
